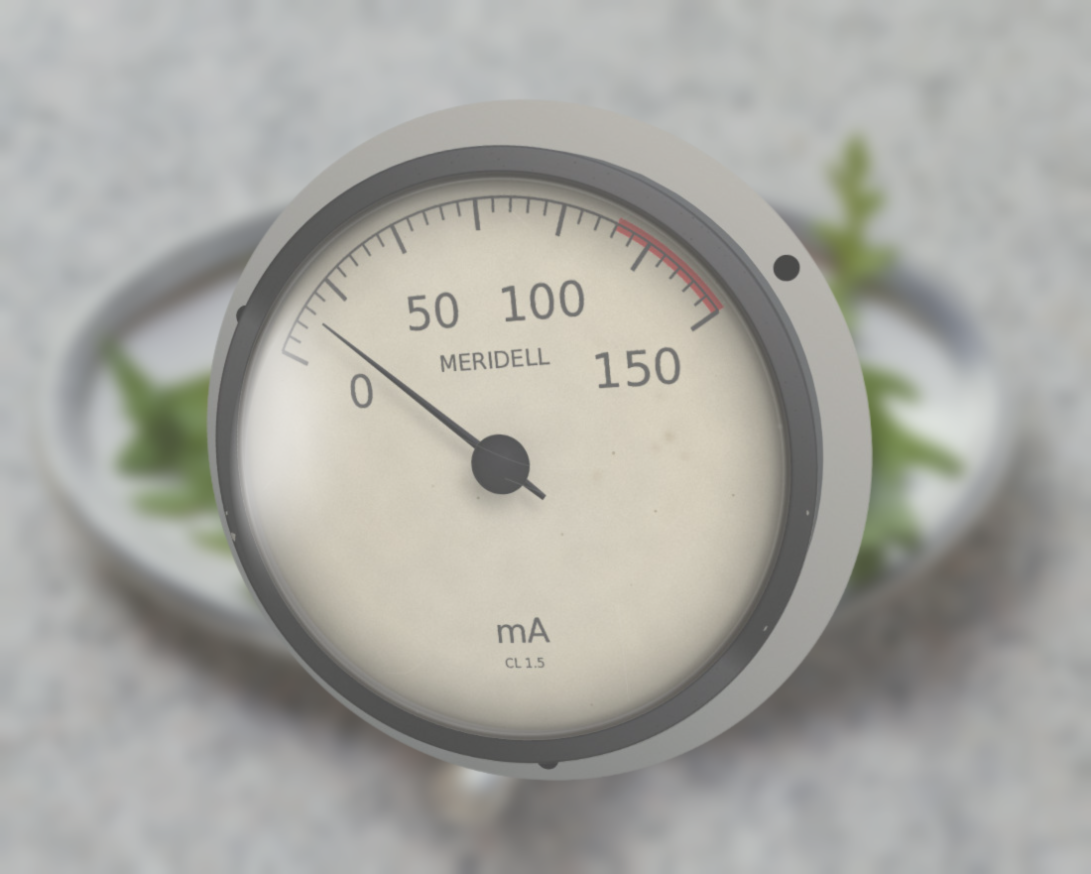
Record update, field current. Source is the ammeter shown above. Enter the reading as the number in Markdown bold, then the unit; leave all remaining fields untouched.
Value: **15** mA
